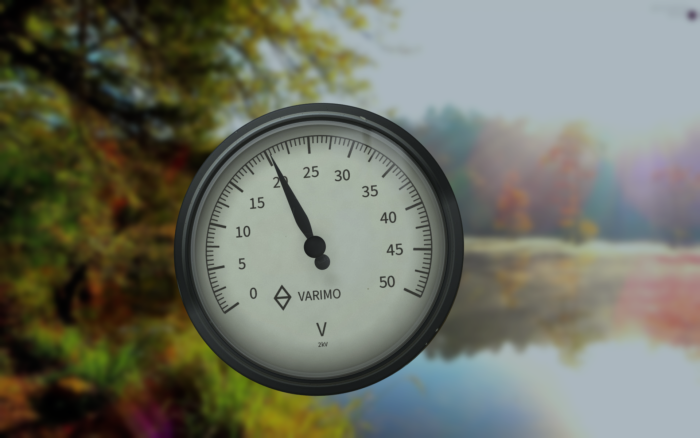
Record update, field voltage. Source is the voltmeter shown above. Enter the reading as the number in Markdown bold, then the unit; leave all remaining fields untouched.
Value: **20.5** V
